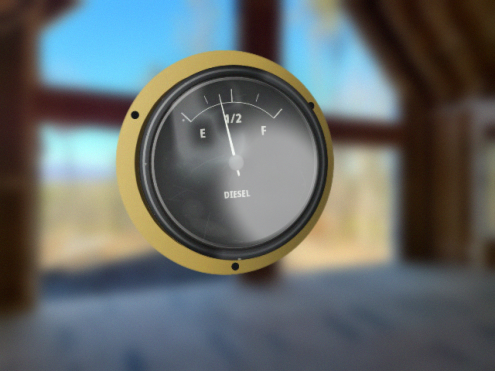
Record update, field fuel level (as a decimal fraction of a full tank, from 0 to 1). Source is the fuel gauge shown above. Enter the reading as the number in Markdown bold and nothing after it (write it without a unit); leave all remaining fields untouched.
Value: **0.375**
